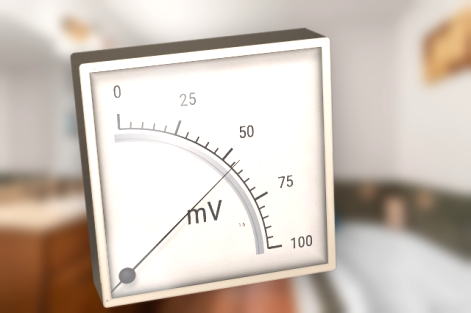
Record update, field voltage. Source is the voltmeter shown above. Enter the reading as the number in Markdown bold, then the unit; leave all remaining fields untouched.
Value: **55** mV
